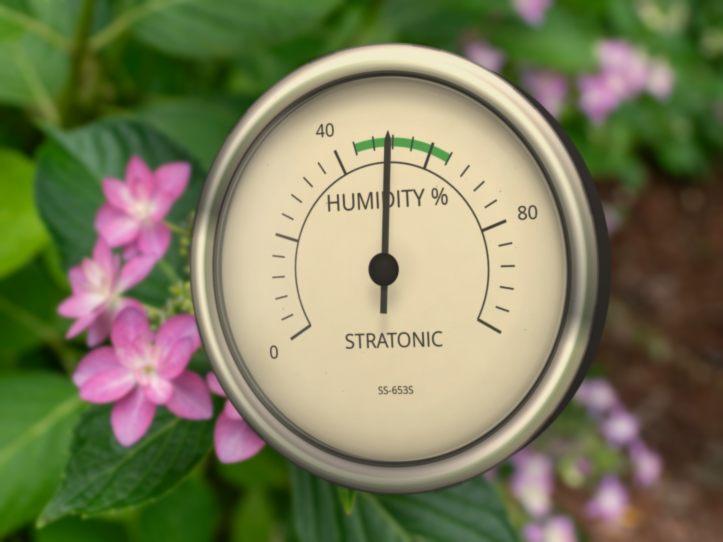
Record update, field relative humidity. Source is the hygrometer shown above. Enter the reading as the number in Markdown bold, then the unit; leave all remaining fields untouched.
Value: **52** %
